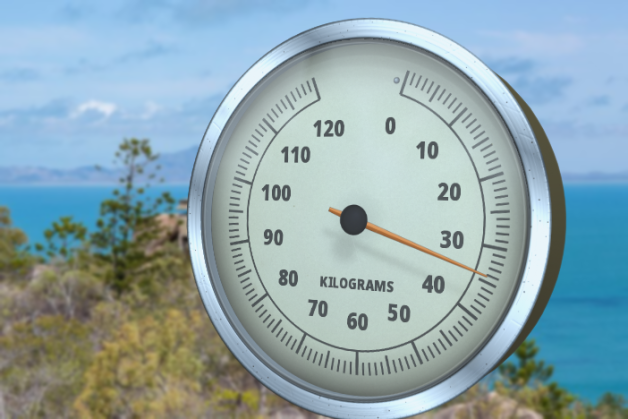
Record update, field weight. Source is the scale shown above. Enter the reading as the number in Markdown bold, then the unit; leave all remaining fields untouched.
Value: **34** kg
